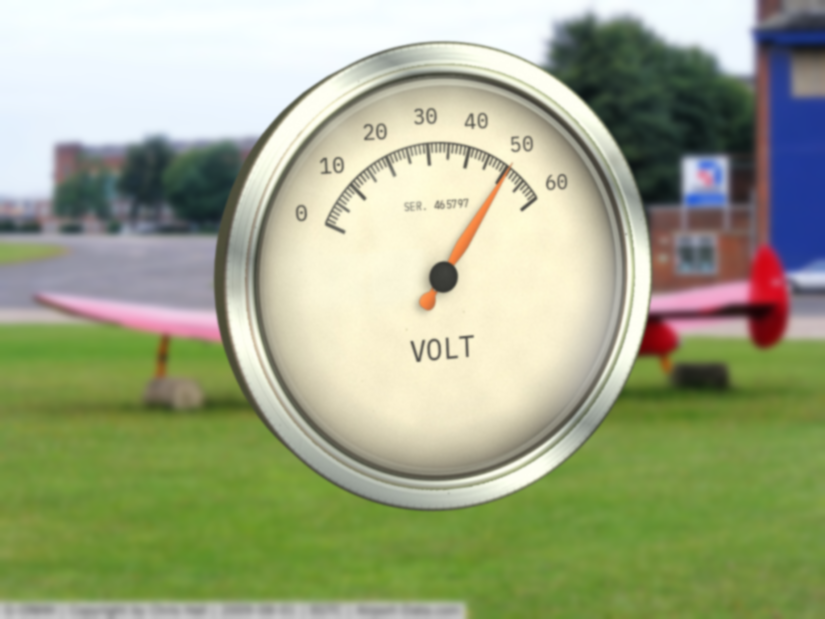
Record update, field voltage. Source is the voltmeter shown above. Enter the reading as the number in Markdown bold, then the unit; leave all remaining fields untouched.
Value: **50** V
